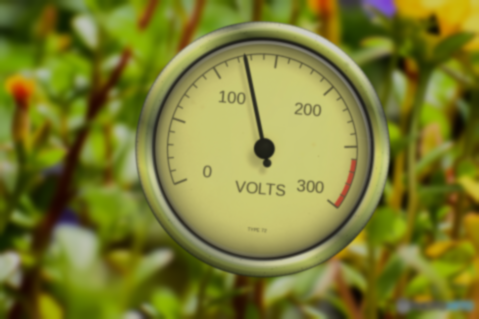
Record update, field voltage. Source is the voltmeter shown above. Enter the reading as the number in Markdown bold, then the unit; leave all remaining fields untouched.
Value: **125** V
